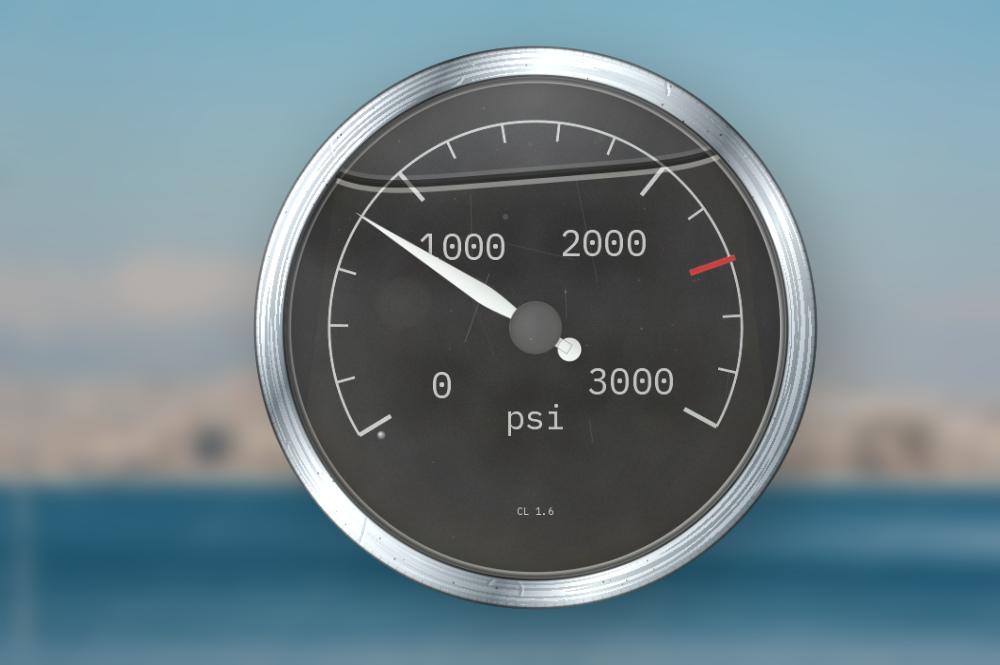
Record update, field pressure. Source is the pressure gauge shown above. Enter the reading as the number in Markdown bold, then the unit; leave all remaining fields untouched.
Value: **800** psi
